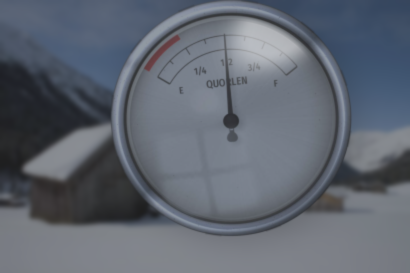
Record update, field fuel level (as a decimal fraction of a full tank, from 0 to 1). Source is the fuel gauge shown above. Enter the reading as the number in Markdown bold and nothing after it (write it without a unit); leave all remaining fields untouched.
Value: **0.5**
